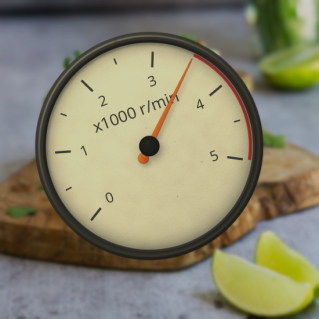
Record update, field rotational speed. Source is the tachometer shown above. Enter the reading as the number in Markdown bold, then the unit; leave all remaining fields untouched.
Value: **3500** rpm
